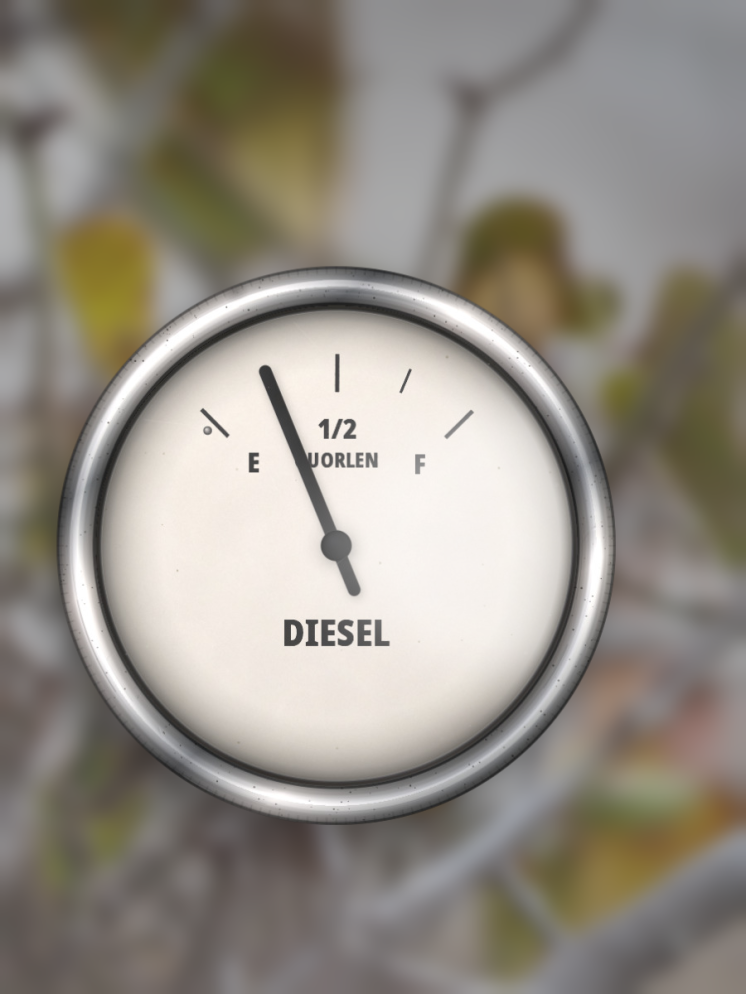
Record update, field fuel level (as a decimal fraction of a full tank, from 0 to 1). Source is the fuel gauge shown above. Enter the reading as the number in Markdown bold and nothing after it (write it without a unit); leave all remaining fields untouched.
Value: **0.25**
